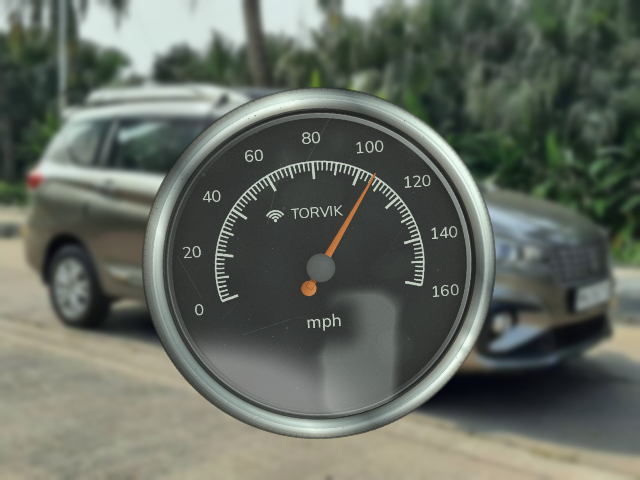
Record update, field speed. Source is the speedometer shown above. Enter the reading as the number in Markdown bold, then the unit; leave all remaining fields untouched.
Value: **106** mph
